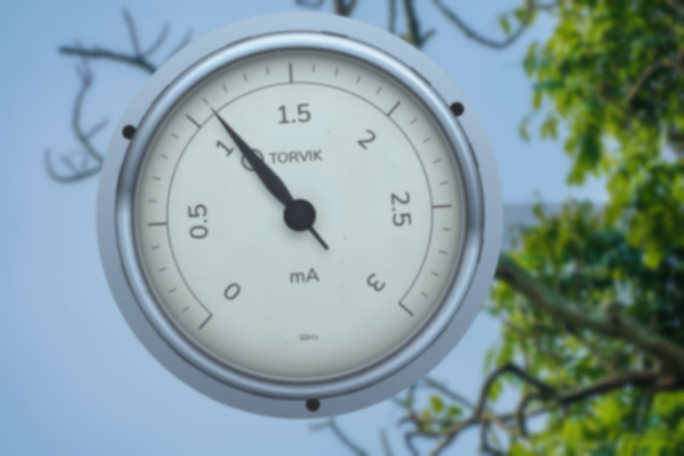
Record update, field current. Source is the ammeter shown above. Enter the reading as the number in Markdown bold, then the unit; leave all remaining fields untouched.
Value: **1.1** mA
